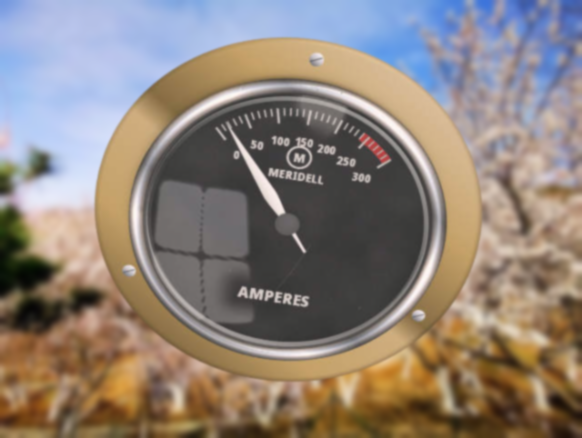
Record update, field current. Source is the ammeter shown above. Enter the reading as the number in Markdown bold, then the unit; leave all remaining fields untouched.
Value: **20** A
